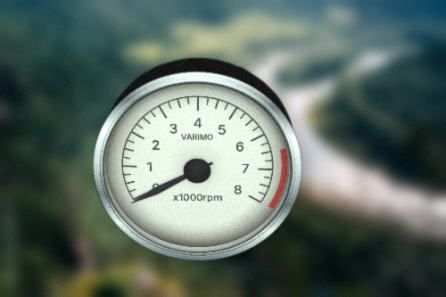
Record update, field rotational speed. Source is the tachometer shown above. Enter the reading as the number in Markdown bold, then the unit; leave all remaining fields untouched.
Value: **0** rpm
